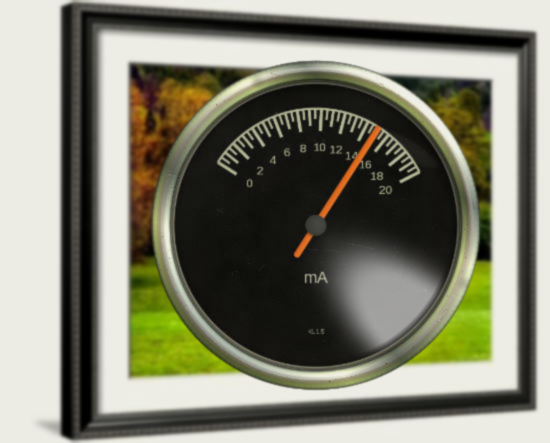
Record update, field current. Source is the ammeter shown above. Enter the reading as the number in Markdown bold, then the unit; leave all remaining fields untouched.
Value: **15** mA
